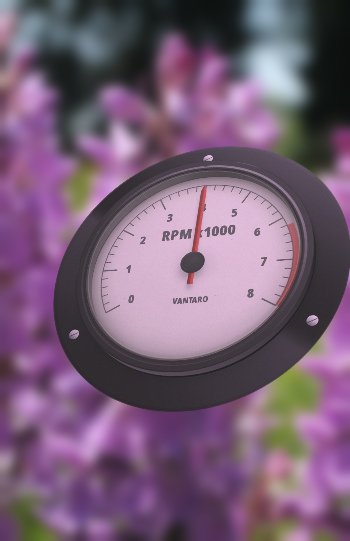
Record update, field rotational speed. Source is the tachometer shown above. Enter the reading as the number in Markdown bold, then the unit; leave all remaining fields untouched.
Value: **4000** rpm
